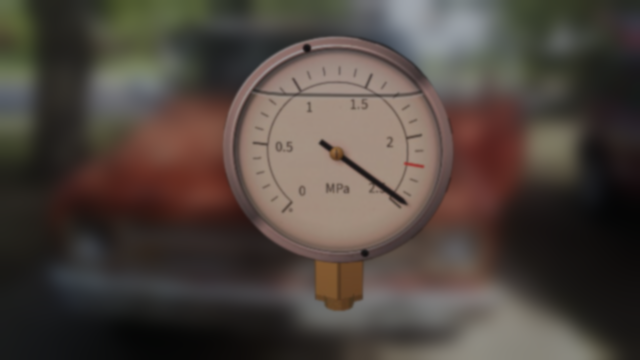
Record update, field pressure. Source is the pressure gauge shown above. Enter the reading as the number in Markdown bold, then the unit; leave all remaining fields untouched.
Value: **2.45** MPa
